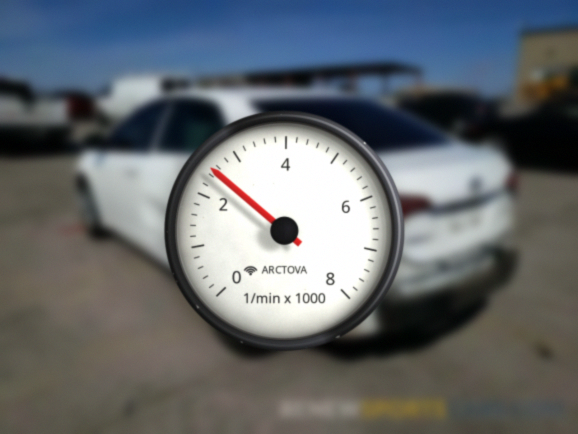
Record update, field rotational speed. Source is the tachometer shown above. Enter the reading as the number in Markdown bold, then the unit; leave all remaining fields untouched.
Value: **2500** rpm
